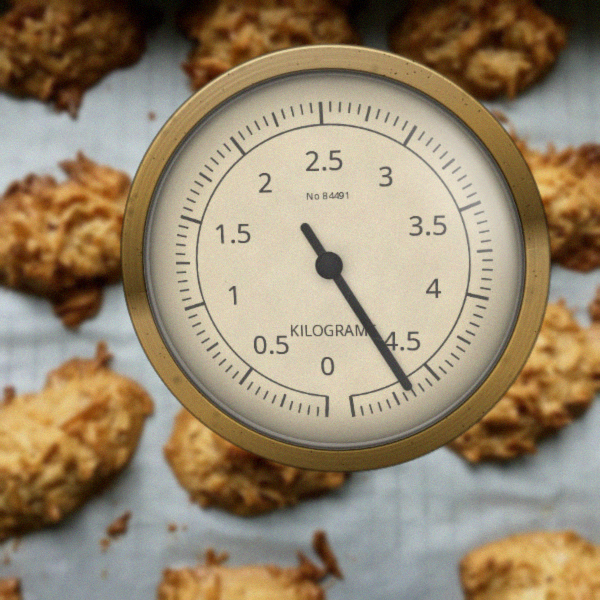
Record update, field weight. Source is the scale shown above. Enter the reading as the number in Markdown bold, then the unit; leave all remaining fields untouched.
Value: **4.65** kg
